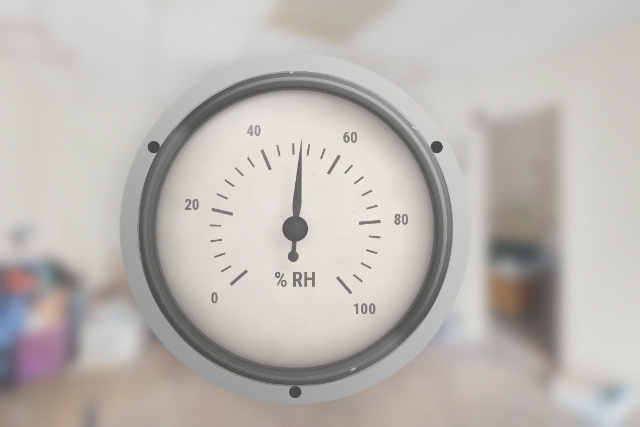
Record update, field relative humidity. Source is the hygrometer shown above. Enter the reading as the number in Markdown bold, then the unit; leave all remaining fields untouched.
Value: **50** %
